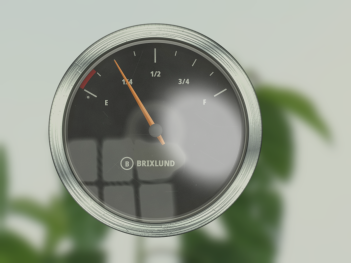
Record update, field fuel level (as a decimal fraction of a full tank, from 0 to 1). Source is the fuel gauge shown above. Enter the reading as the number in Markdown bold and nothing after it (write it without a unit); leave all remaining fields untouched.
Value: **0.25**
